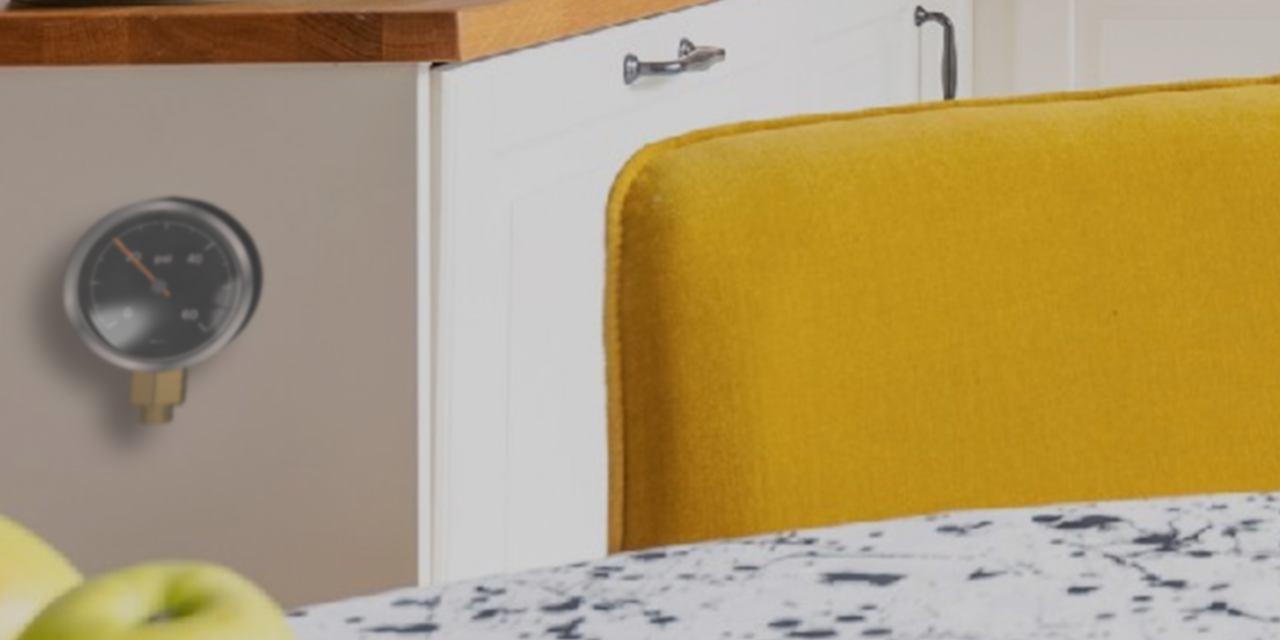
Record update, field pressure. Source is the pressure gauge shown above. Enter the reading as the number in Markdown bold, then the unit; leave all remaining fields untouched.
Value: **20** psi
